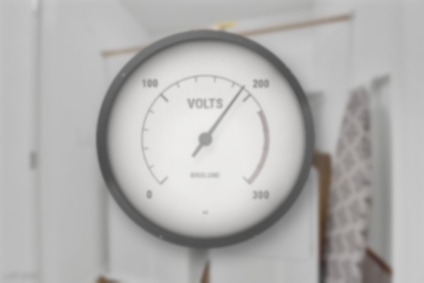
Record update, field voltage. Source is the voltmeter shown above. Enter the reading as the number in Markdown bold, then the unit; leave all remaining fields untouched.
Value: **190** V
